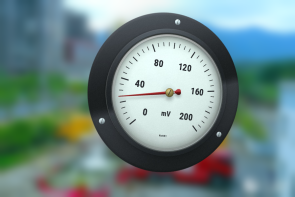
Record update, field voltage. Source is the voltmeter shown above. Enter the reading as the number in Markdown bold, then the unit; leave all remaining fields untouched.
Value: **25** mV
